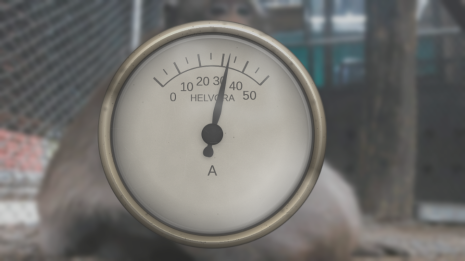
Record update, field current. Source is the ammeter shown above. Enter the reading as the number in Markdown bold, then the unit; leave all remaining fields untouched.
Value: **32.5** A
